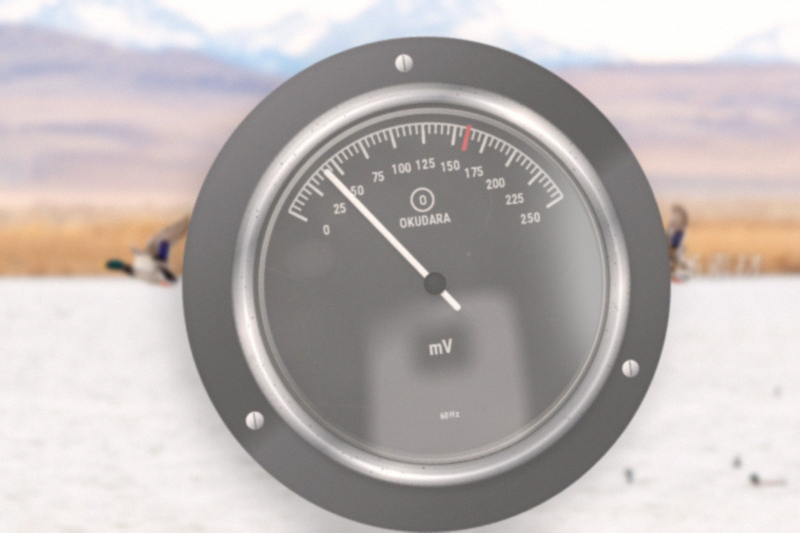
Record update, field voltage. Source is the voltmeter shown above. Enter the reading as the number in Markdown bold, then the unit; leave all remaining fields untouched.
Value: **40** mV
